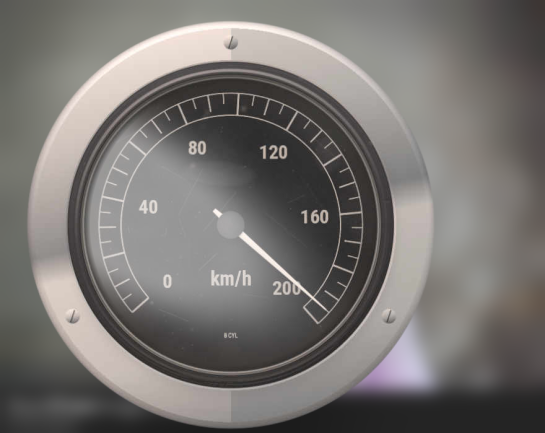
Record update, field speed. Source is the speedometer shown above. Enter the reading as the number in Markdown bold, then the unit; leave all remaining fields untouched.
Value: **195** km/h
